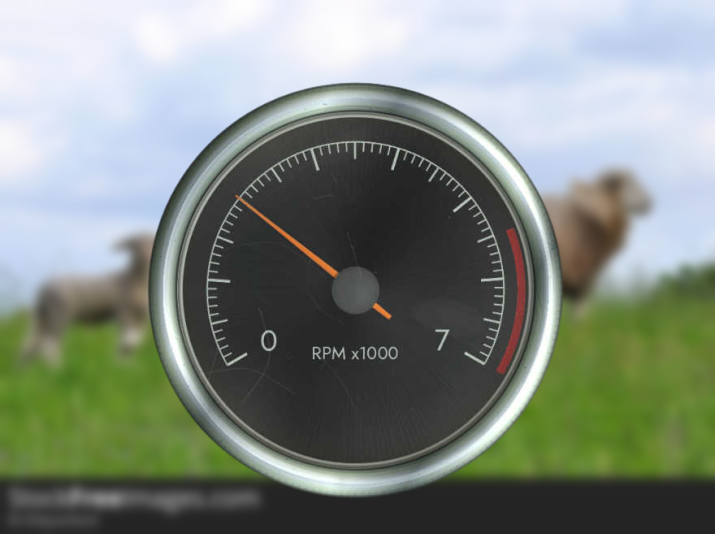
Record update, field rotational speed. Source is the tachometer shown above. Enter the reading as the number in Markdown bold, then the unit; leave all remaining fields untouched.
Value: **2000** rpm
